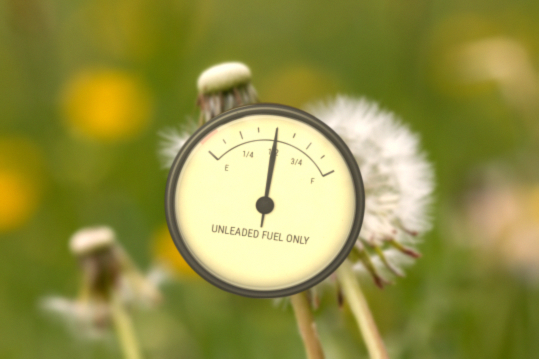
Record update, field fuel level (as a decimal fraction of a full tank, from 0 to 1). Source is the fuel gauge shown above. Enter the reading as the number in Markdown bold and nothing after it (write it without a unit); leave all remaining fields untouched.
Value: **0.5**
